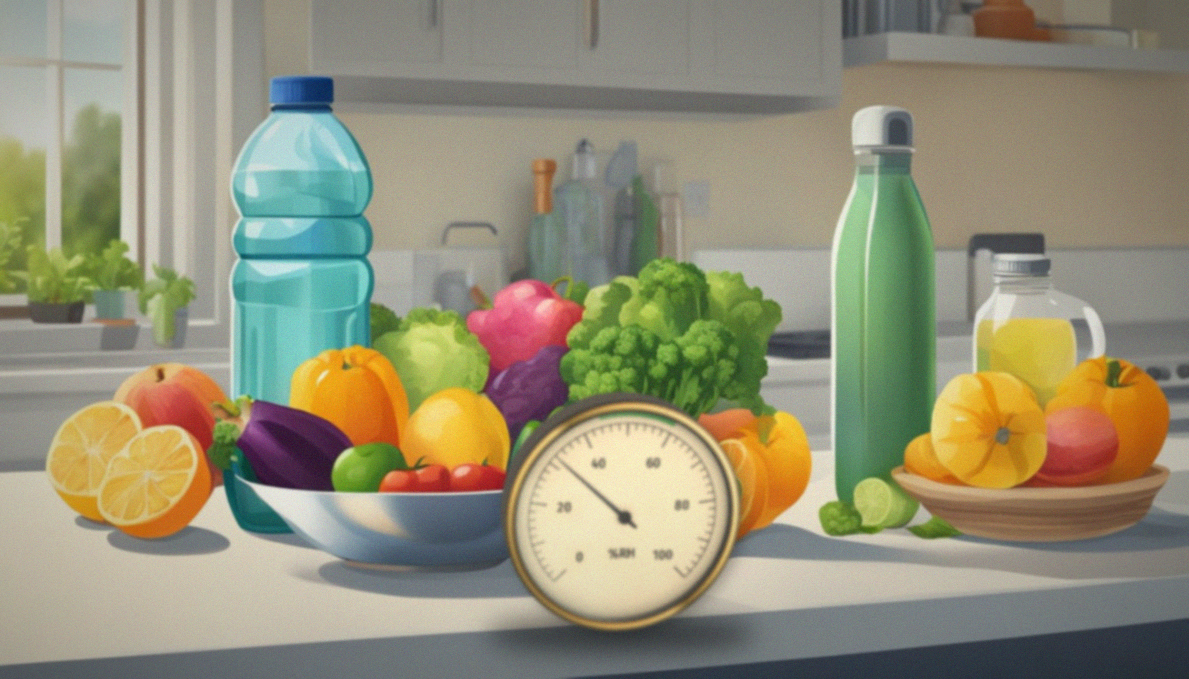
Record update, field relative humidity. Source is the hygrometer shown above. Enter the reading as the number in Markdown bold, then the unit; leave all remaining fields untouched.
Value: **32** %
